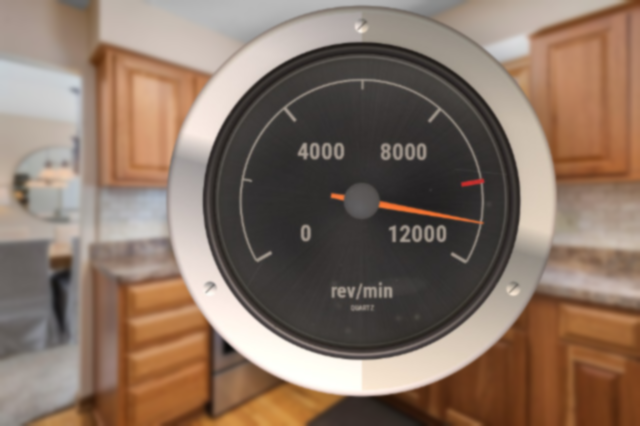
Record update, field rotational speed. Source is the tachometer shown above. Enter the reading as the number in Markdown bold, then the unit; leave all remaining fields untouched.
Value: **11000** rpm
